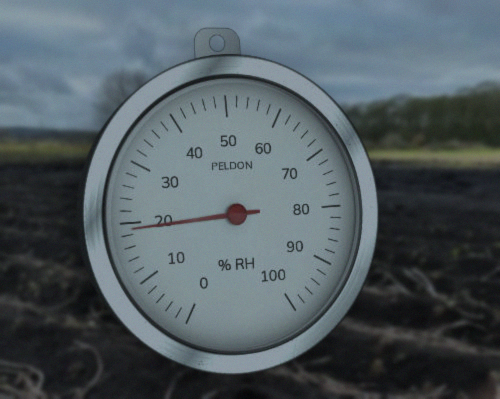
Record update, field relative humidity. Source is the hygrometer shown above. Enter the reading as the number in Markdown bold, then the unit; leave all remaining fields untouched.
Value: **19** %
